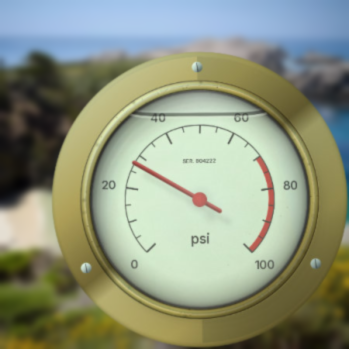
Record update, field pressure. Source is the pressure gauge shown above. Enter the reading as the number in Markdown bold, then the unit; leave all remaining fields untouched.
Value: **27.5** psi
